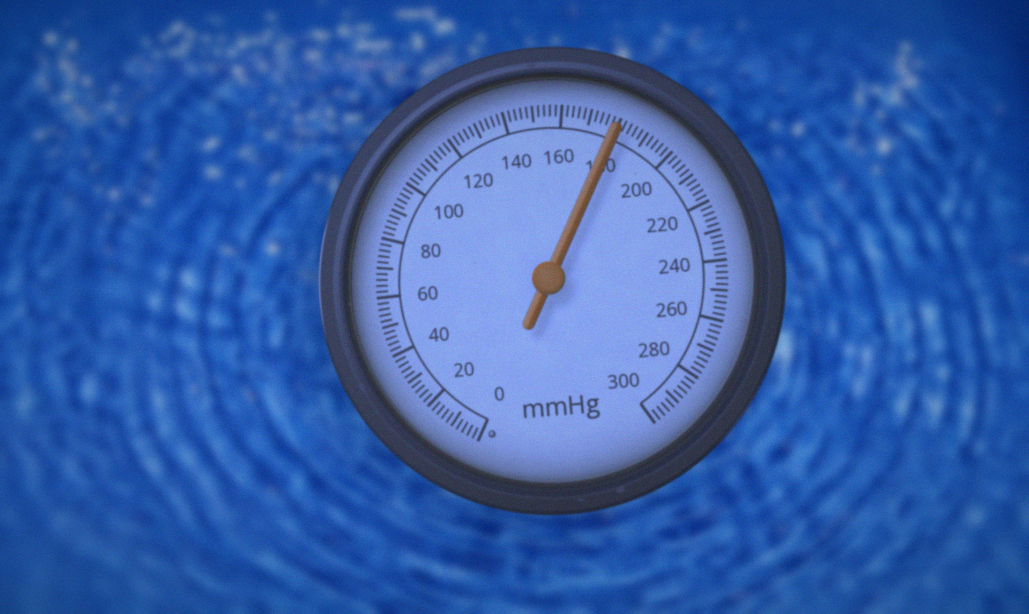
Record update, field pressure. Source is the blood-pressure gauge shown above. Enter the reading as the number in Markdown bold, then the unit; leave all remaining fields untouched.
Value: **180** mmHg
